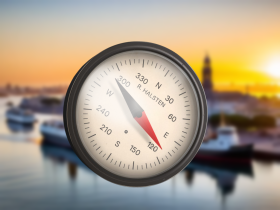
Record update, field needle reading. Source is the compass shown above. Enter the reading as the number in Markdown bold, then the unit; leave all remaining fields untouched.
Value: **110** °
